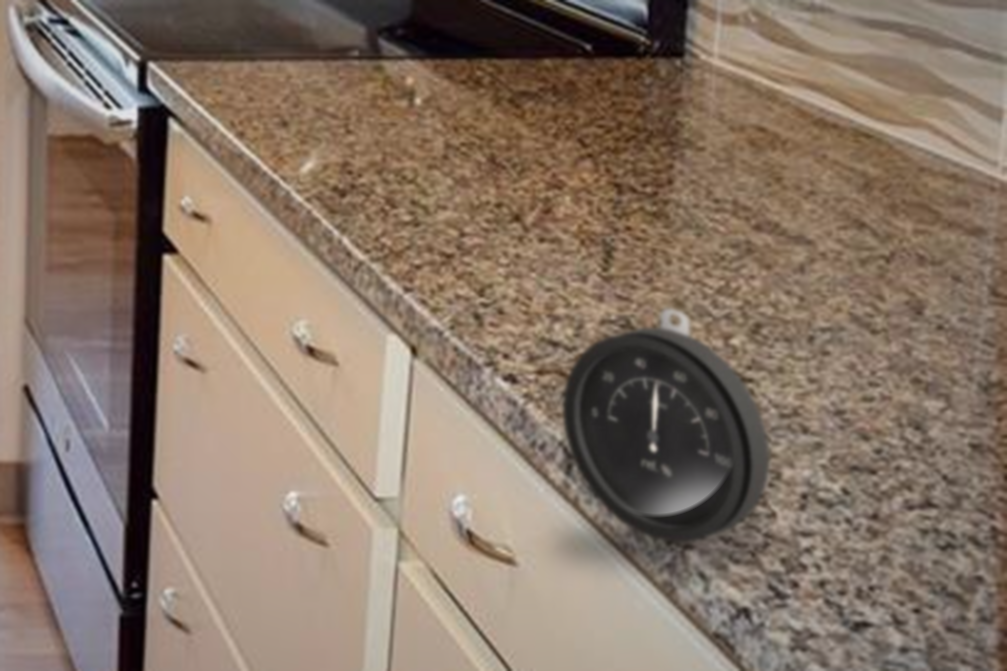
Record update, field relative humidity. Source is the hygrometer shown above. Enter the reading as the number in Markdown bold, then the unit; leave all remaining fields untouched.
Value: **50** %
